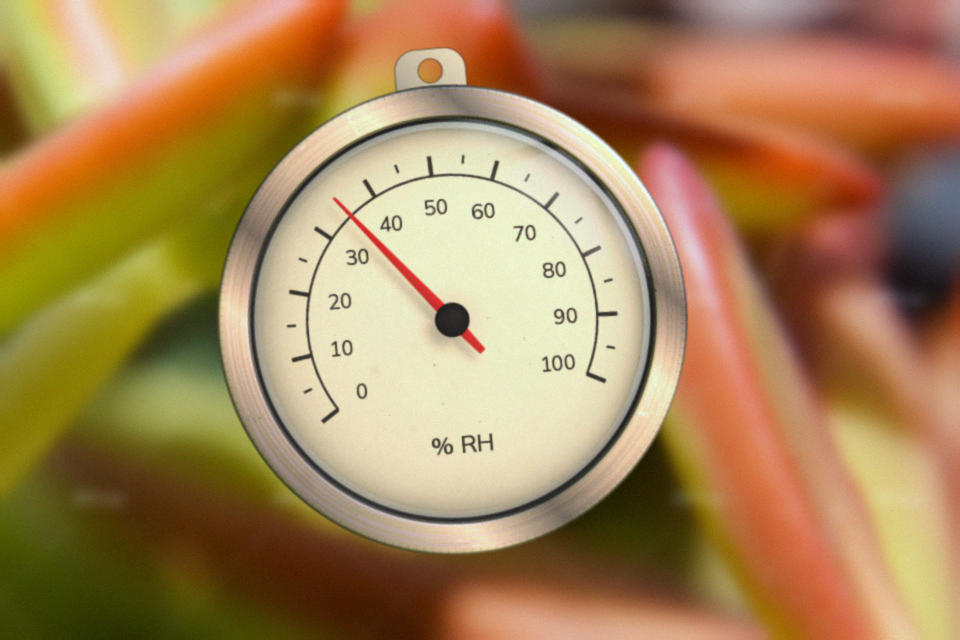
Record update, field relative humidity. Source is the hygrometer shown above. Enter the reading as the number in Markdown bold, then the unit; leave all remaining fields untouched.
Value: **35** %
